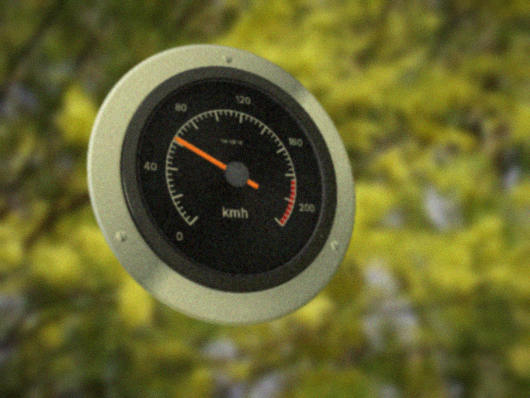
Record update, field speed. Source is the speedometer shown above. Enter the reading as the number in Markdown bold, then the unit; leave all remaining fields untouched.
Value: **60** km/h
